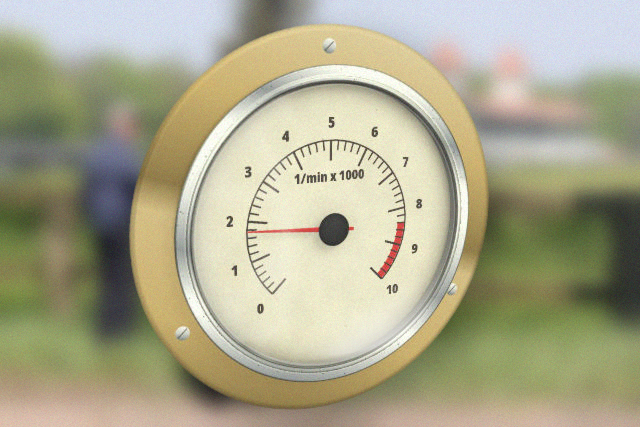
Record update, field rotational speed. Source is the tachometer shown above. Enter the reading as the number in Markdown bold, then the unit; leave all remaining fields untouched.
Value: **1800** rpm
